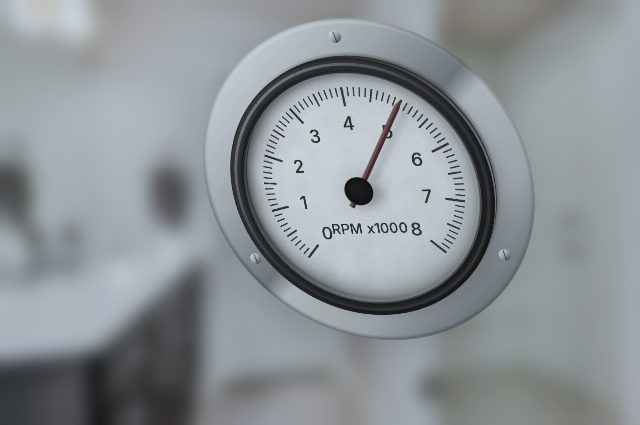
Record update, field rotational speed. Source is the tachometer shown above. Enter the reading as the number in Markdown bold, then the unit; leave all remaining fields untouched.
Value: **5000** rpm
